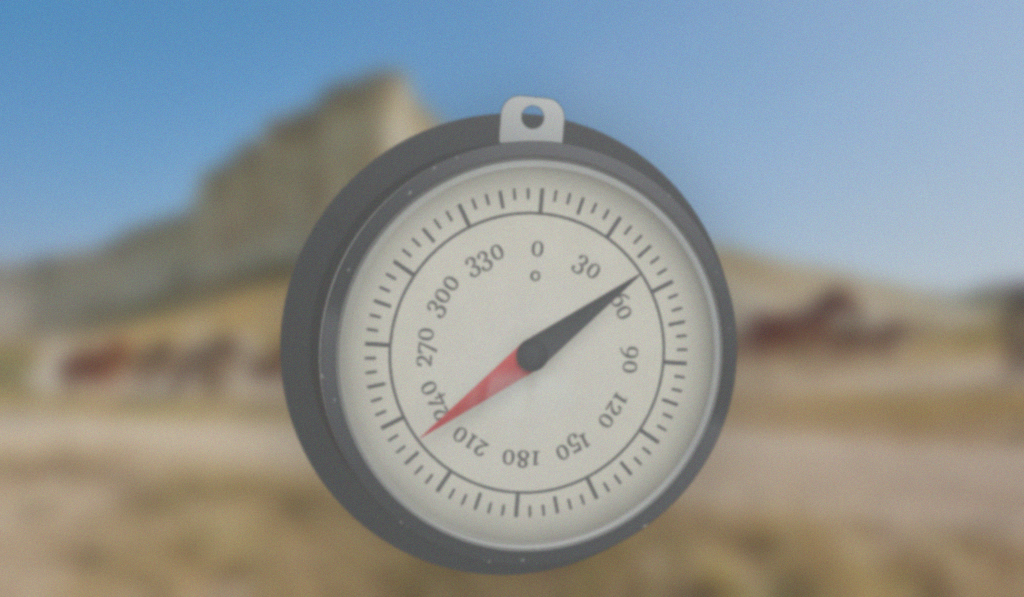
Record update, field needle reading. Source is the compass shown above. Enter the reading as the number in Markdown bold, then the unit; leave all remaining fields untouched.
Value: **230** °
